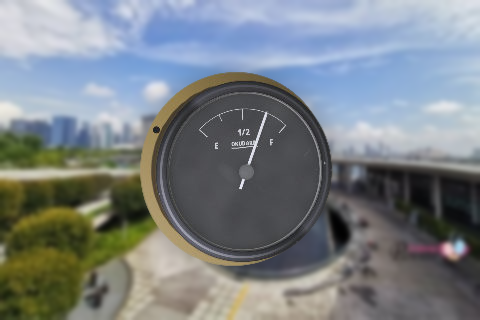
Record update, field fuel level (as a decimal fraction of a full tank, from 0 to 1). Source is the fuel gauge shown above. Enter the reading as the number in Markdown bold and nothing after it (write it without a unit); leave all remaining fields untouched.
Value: **0.75**
